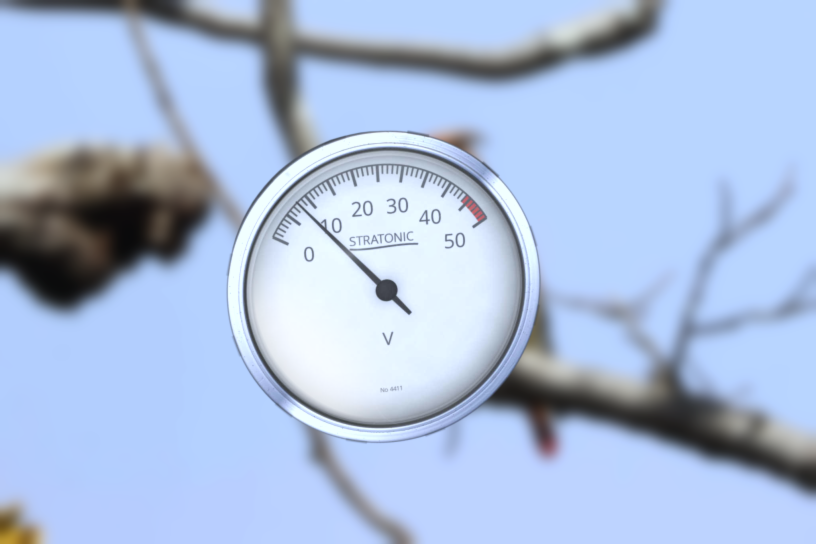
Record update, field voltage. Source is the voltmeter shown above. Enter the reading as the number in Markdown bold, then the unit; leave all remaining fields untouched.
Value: **8** V
